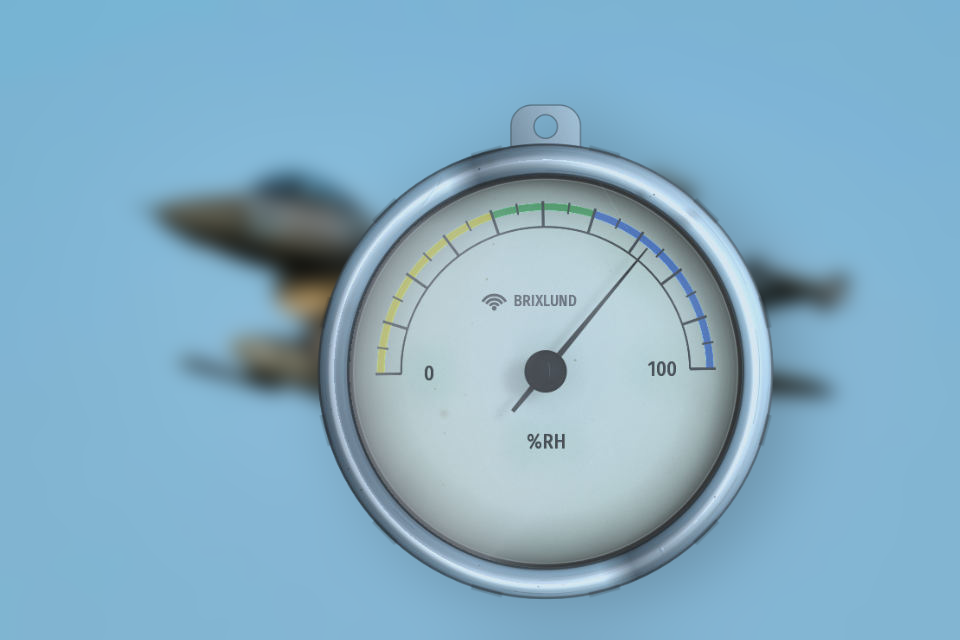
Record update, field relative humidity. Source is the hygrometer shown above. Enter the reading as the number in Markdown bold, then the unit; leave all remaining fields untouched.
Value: **72.5** %
